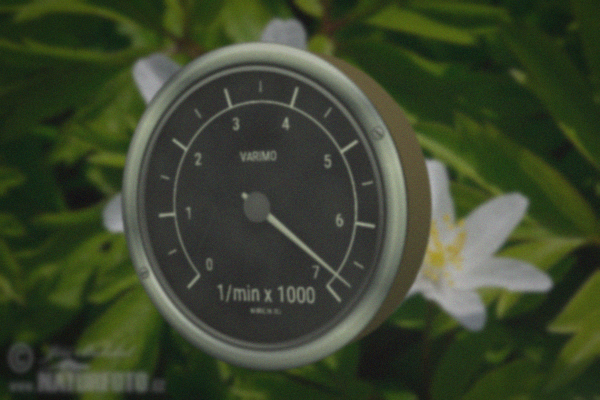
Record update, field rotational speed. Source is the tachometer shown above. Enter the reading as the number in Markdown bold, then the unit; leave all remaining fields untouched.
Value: **6750** rpm
